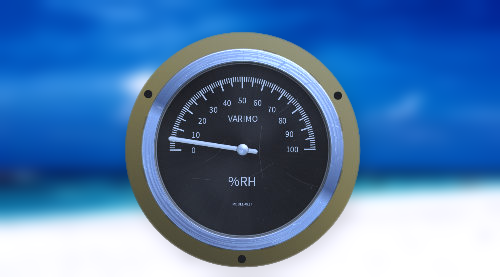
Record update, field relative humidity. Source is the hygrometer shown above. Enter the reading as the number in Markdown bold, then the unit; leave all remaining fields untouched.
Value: **5** %
